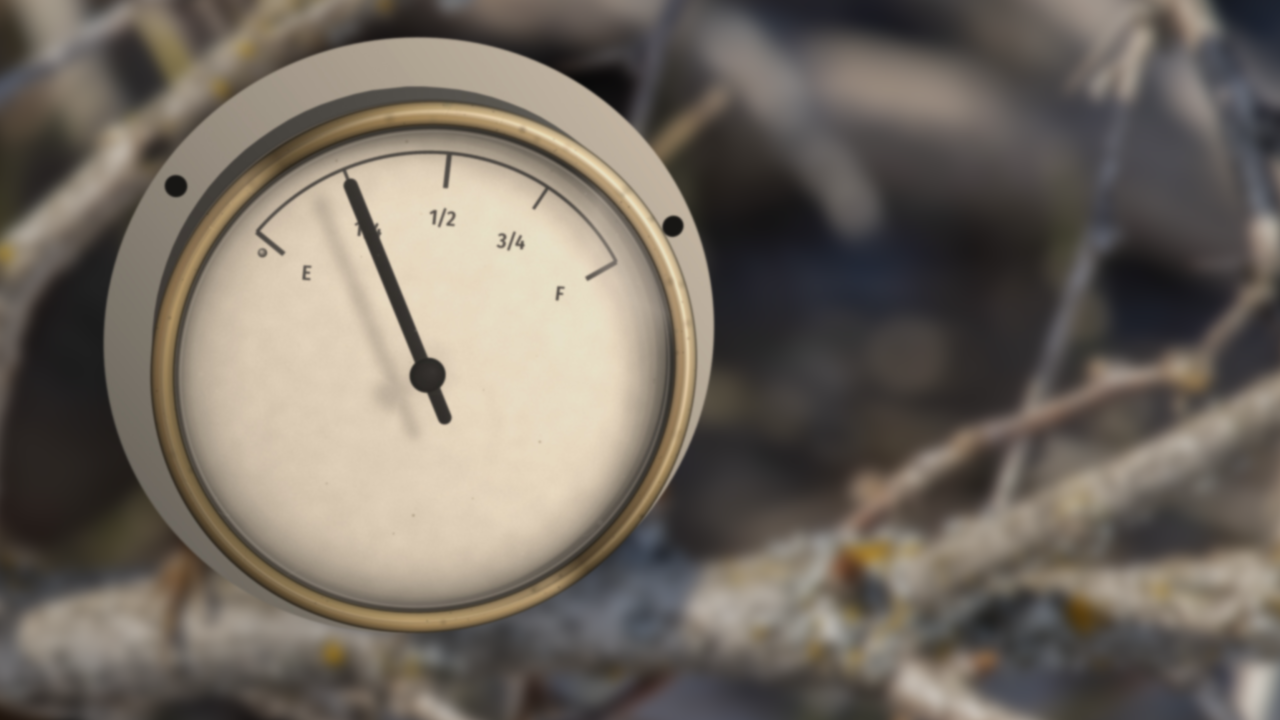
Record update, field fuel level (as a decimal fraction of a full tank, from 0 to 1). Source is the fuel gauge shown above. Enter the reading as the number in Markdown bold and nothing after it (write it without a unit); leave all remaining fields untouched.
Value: **0.25**
